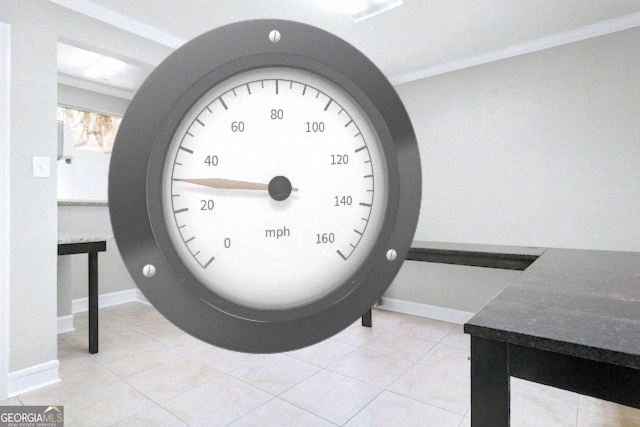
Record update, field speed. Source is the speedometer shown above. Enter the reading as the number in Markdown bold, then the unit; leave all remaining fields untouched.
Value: **30** mph
